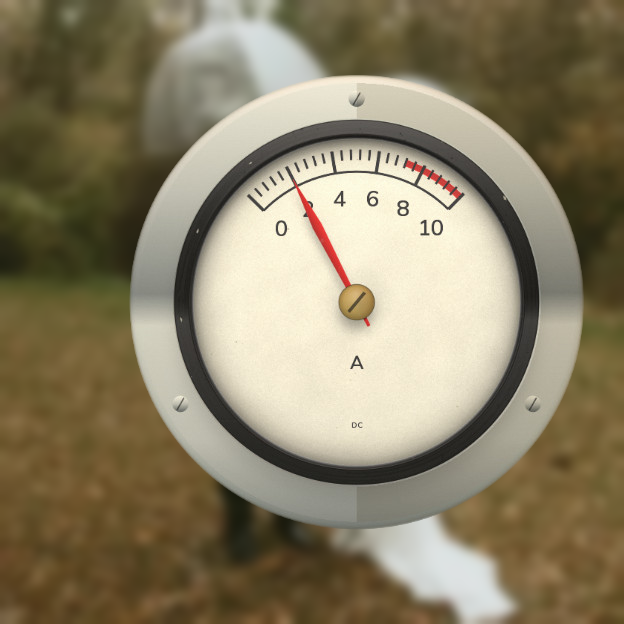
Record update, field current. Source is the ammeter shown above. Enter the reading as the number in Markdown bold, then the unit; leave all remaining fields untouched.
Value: **2** A
